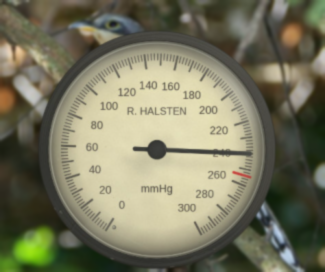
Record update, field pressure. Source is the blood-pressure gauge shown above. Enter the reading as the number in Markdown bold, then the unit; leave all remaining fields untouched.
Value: **240** mmHg
